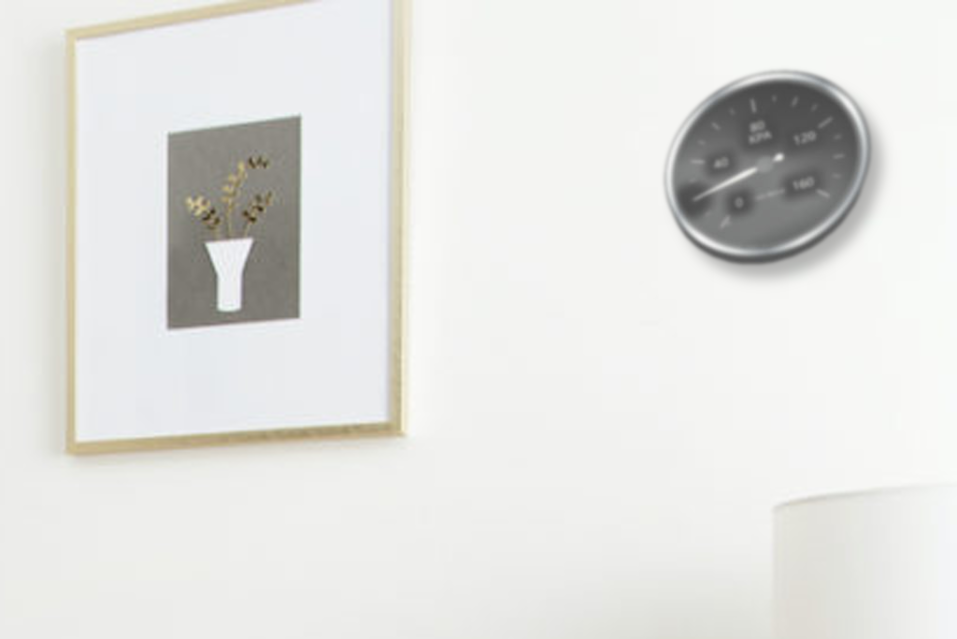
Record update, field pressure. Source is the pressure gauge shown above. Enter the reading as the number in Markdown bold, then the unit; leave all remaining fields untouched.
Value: **20** kPa
